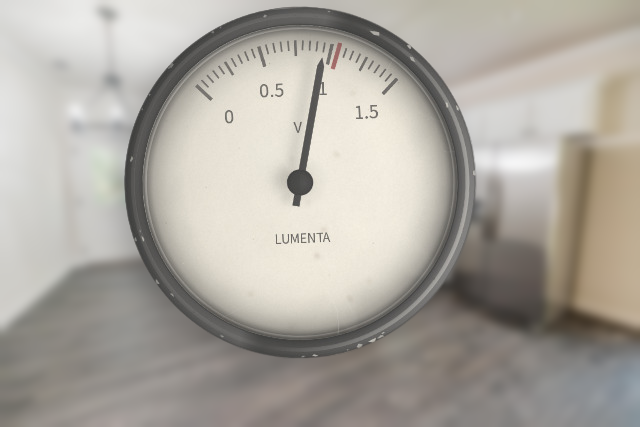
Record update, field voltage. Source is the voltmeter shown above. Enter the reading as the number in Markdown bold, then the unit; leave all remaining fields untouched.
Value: **0.95** V
